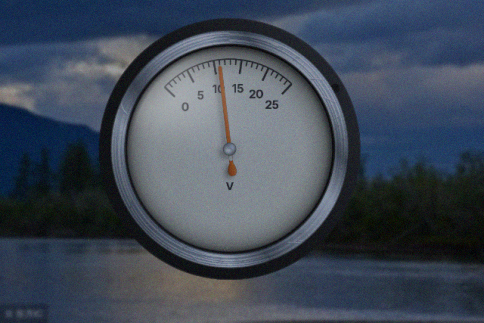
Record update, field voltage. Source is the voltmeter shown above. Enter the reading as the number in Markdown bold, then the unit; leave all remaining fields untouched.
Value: **11** V
